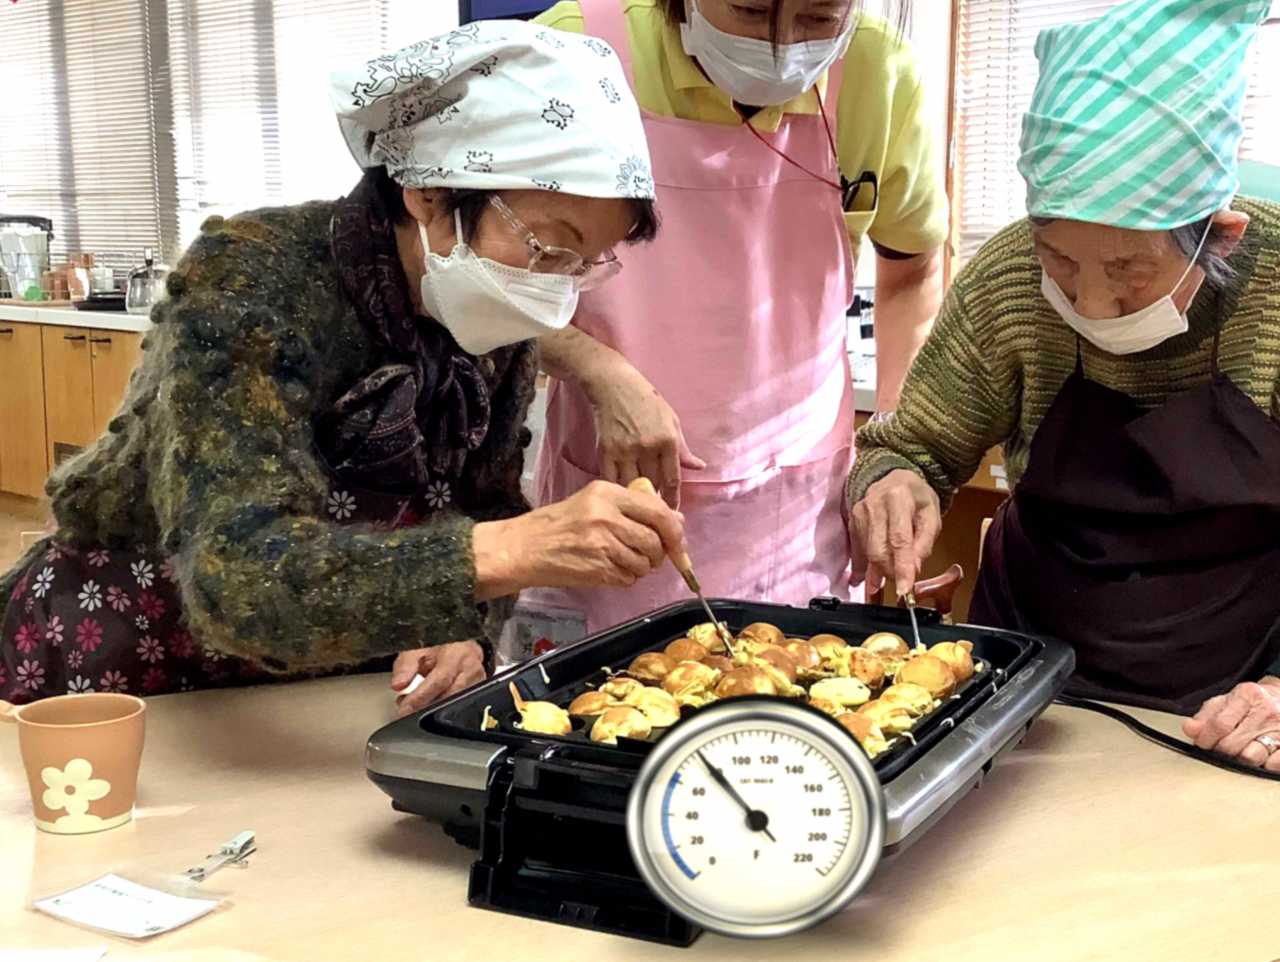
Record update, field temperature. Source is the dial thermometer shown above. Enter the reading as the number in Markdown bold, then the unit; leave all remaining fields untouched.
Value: **80** °F
